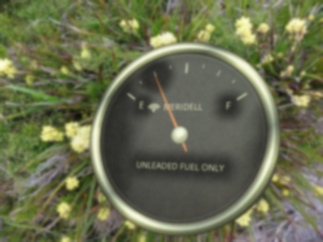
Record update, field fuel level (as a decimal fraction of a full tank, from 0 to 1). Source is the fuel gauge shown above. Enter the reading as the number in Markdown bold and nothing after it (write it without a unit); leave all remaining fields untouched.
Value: **0.25**
